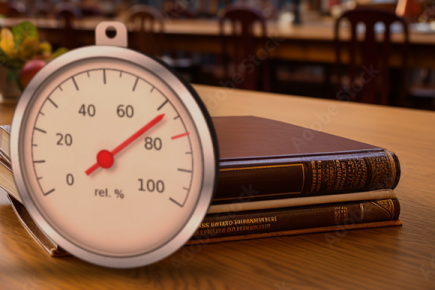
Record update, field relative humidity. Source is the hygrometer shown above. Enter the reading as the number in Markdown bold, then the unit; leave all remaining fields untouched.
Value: **72.5** %
